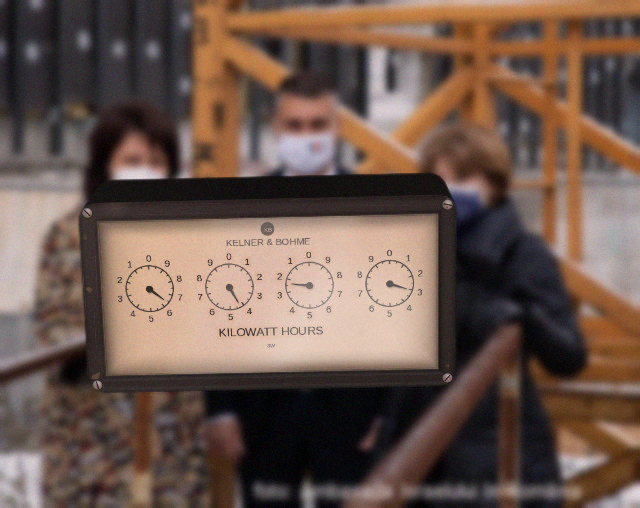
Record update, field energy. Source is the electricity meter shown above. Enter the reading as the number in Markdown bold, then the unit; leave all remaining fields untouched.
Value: **6423** kWh
